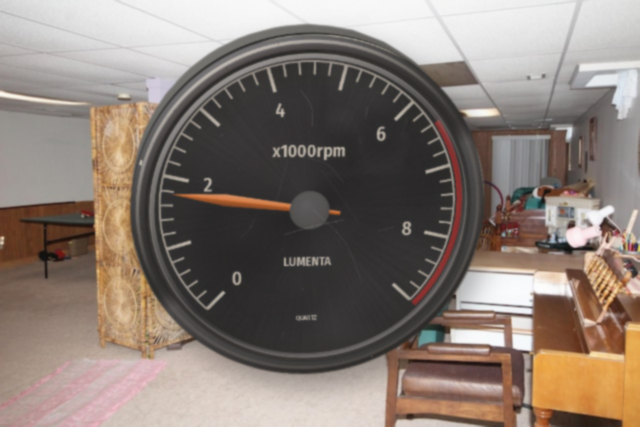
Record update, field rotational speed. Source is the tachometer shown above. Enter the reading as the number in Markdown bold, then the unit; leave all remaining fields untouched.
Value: **1800** rpm
